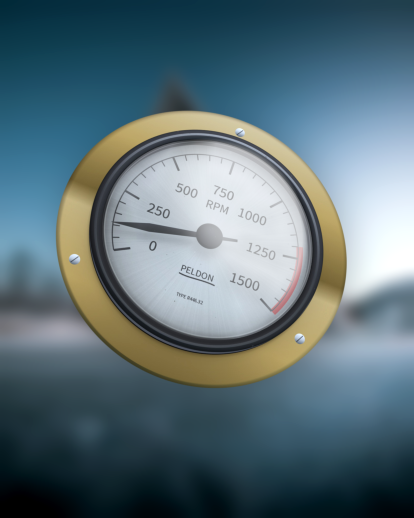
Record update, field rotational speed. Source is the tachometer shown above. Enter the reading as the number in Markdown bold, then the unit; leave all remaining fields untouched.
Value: **100** rpm
